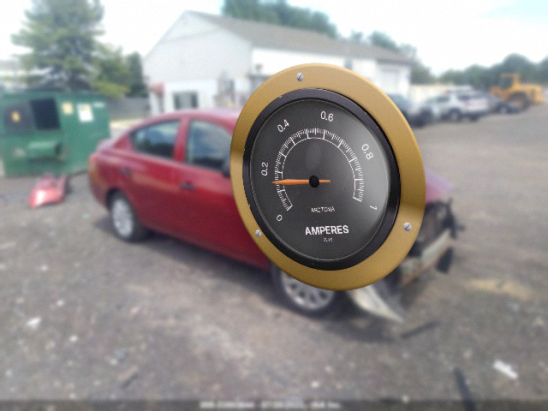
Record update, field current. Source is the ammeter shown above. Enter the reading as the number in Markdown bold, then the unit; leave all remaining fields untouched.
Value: **0.15** A
